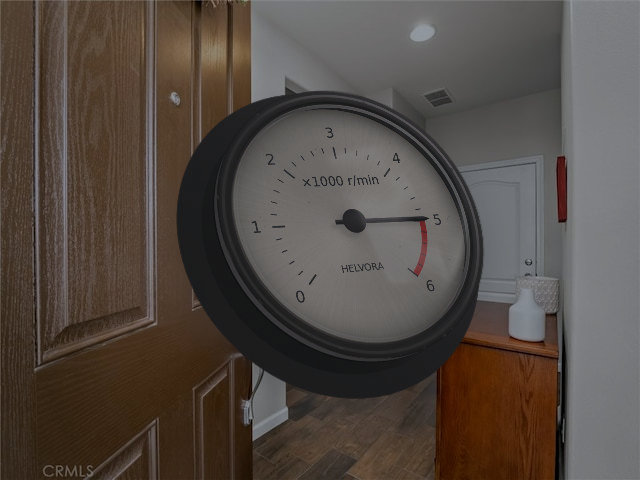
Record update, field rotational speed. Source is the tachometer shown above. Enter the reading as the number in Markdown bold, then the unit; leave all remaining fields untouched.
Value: **5000** rpm
